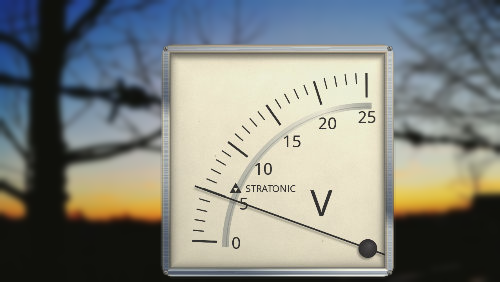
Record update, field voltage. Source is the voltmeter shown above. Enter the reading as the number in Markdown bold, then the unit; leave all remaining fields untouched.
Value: **5** V
